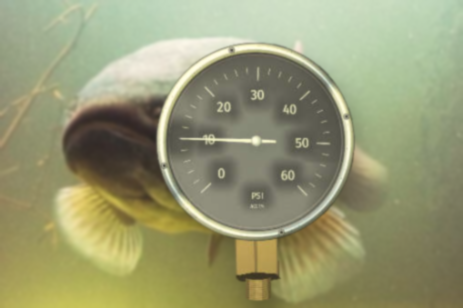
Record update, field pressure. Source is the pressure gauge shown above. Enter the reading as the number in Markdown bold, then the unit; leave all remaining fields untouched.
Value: **10** psi
